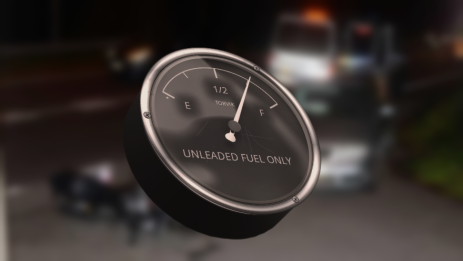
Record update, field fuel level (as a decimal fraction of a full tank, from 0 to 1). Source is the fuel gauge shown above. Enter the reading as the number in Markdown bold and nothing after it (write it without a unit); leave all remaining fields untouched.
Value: **0.75**
